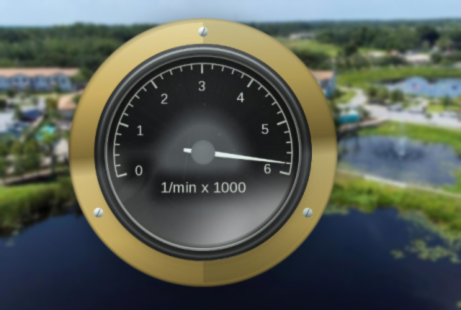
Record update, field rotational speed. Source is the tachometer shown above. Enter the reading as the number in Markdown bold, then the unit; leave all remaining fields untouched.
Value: **5800** rpm
